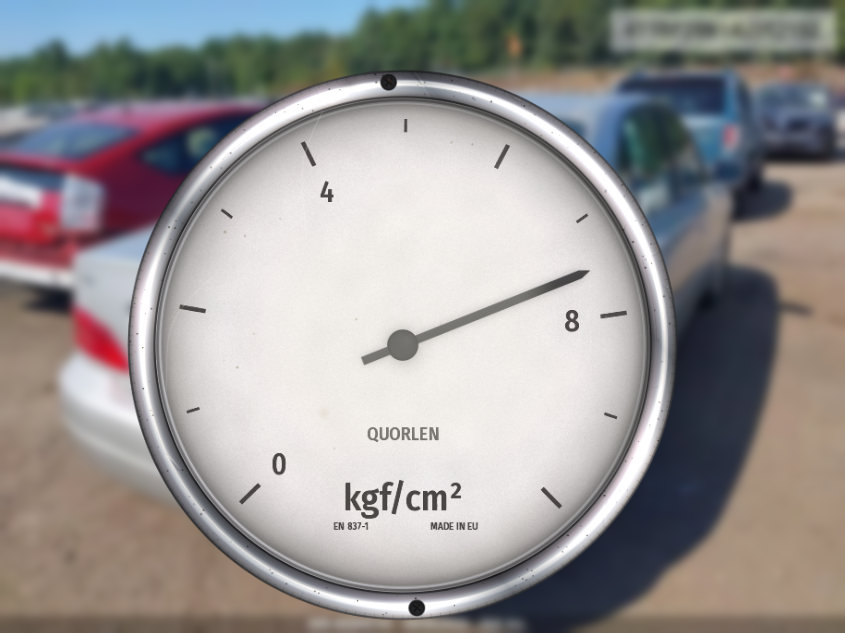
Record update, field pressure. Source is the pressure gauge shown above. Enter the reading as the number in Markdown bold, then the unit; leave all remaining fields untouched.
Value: **7.5** kg/cm²
